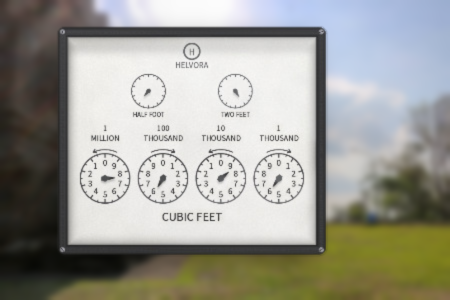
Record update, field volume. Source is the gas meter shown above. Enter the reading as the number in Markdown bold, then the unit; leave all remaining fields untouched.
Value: **758600** ft³
